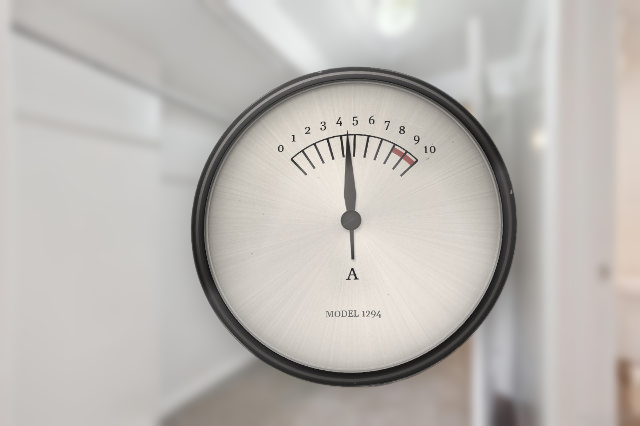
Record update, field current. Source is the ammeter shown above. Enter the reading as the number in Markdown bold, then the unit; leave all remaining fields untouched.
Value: **4.5** A
